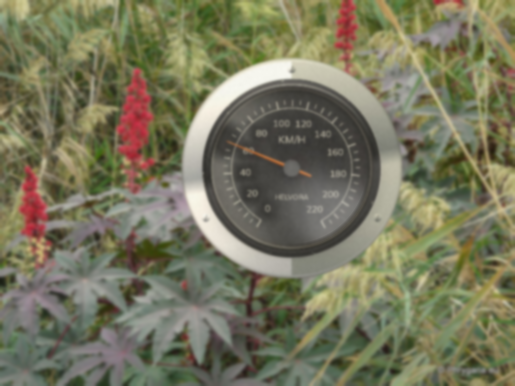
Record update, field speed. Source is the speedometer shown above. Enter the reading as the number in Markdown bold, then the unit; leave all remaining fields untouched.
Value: **60** km/h
